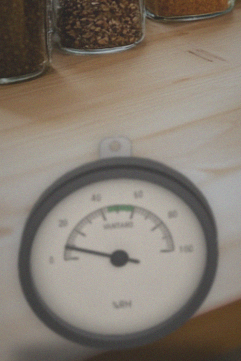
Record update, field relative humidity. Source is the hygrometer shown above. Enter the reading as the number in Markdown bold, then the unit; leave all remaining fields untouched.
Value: **10** %
